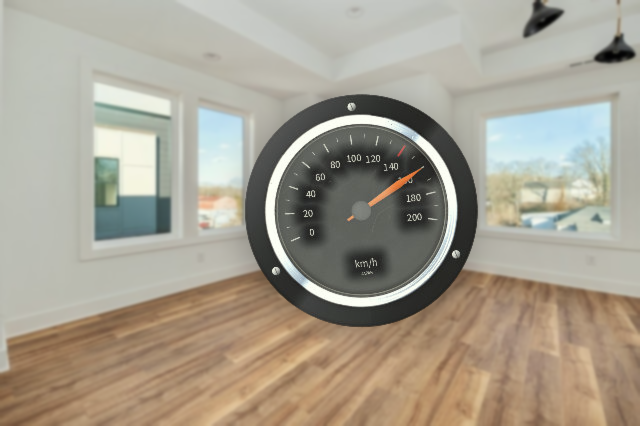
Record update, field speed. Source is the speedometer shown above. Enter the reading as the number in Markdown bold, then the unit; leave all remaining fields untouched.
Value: **160** km/h
